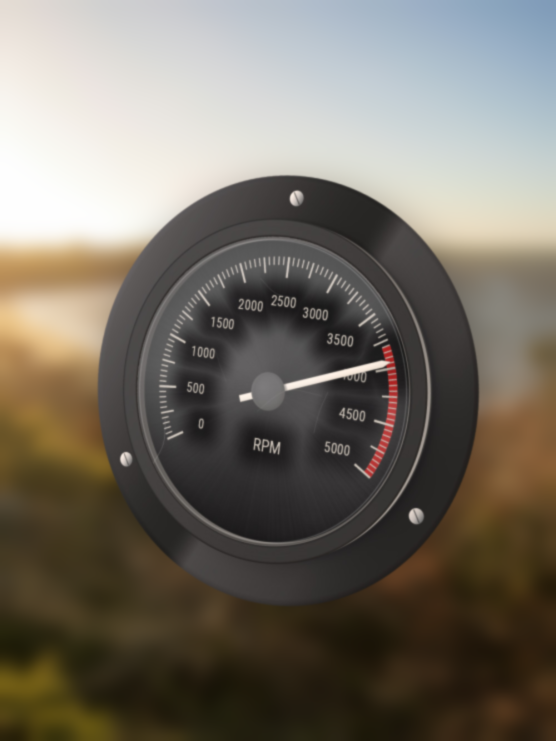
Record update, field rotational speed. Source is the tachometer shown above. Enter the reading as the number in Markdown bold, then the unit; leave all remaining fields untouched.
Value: **3950** rpm
